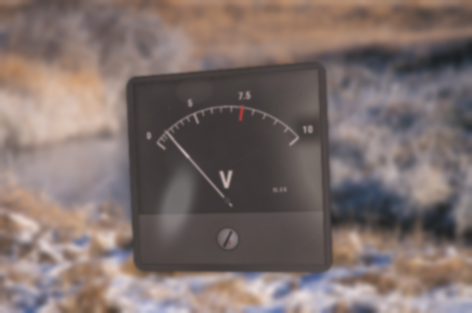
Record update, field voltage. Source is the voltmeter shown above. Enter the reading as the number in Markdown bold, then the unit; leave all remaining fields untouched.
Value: **2.5** V
